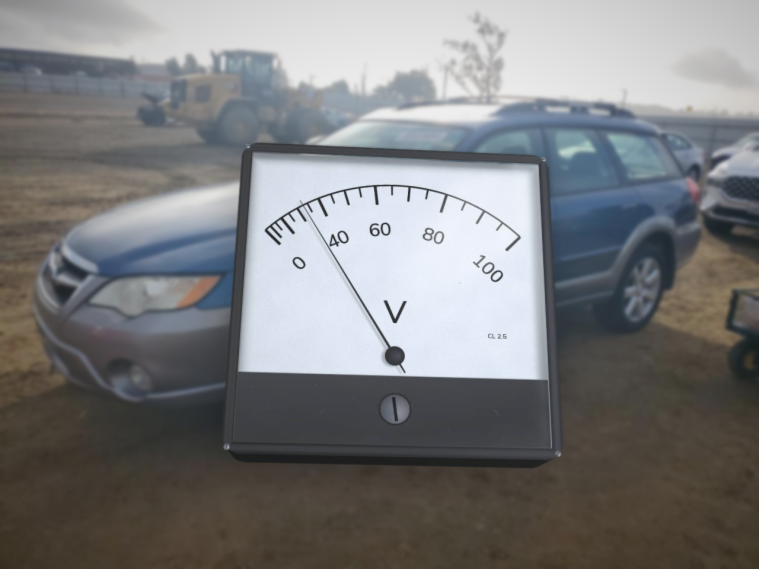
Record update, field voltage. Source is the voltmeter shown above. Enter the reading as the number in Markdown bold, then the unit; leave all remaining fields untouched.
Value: **32.5** V
